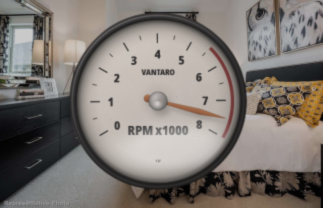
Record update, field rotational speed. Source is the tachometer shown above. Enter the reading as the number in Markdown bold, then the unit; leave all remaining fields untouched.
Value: **7500** rpm
